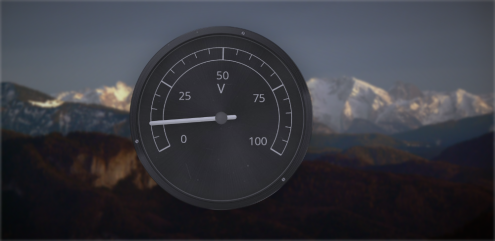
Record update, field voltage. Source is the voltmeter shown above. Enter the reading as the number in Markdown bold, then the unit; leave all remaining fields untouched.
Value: **10** V
